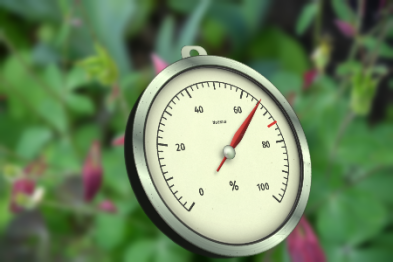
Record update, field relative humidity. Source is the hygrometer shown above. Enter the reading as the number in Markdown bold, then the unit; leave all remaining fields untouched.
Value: **66** %
